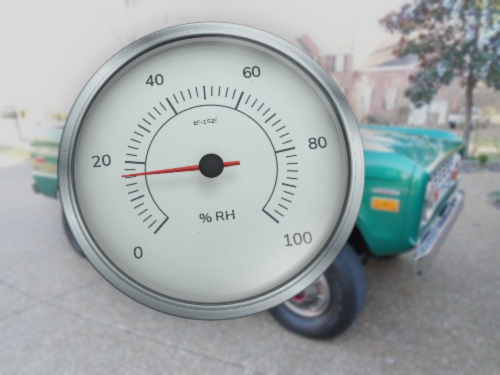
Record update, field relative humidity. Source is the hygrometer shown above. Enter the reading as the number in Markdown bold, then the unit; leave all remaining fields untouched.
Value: **16** %
